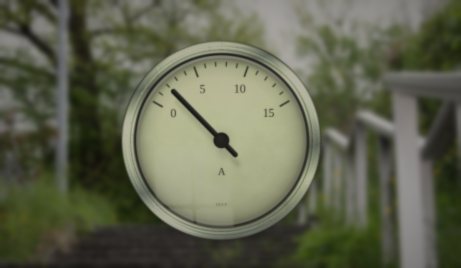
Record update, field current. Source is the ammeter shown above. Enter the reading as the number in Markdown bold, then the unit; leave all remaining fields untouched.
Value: **2** A
